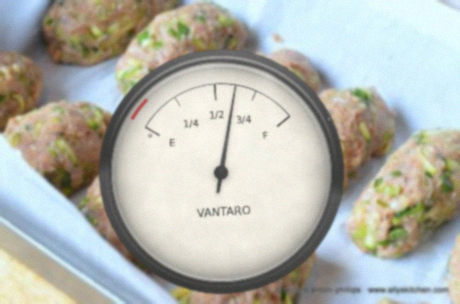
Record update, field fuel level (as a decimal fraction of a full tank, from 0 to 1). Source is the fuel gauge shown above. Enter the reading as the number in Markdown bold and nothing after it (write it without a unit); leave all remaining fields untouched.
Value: **0.625**
